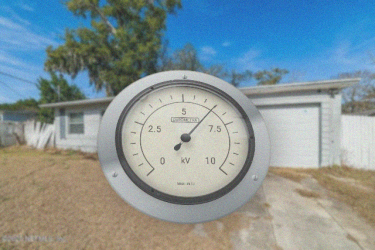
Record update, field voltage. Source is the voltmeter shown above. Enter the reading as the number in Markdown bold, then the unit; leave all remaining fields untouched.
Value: **6.5** kV
